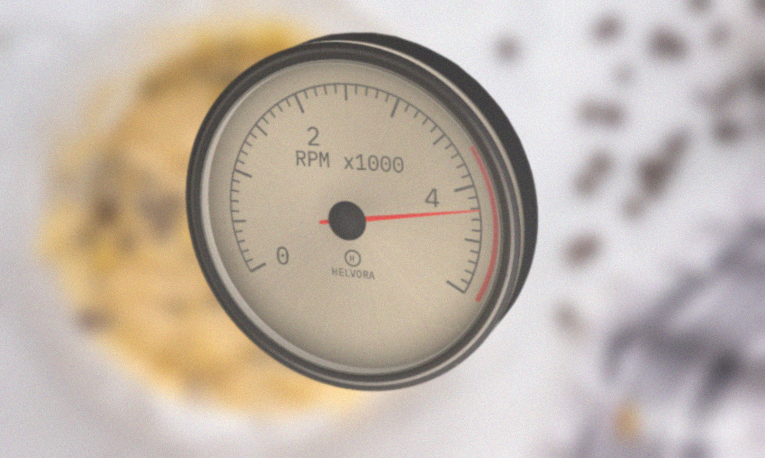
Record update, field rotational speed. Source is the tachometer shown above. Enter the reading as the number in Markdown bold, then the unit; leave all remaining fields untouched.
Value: **4200** rpm
